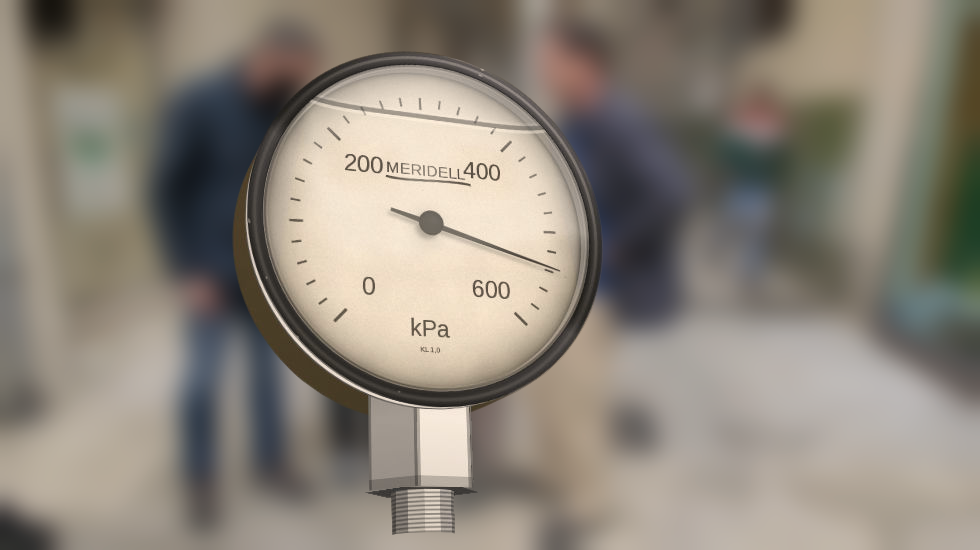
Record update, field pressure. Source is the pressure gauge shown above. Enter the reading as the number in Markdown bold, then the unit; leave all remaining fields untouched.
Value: **540** kPa
